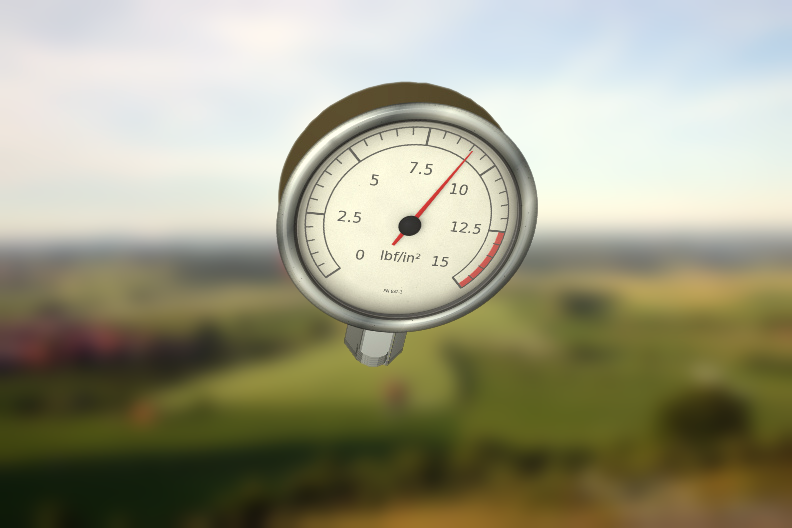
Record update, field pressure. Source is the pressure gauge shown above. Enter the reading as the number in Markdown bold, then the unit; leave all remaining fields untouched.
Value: **9** psi
